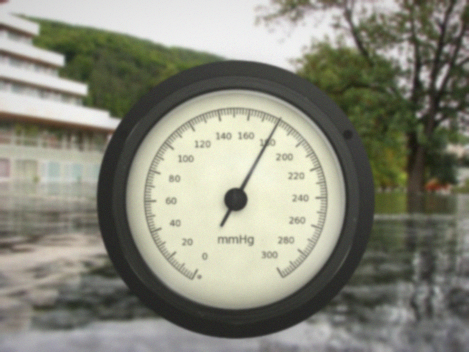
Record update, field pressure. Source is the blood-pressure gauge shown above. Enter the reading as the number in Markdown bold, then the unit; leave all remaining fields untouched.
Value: **180** mmHg
